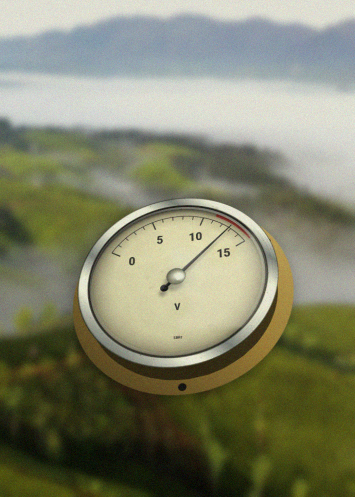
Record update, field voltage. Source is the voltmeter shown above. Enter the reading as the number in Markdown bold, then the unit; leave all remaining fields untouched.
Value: **13** V
